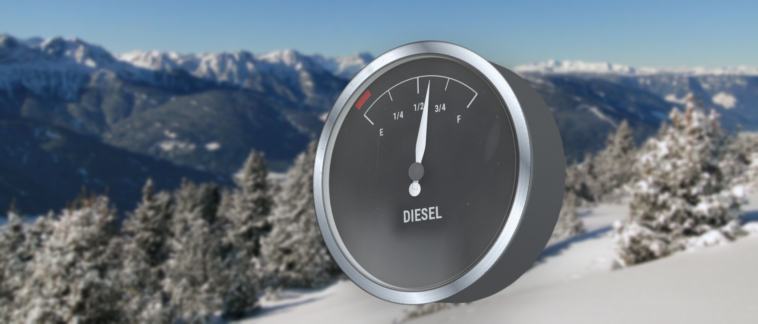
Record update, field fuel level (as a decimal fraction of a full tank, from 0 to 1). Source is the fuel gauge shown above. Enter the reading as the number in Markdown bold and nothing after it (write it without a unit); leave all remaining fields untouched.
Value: **0.625**
